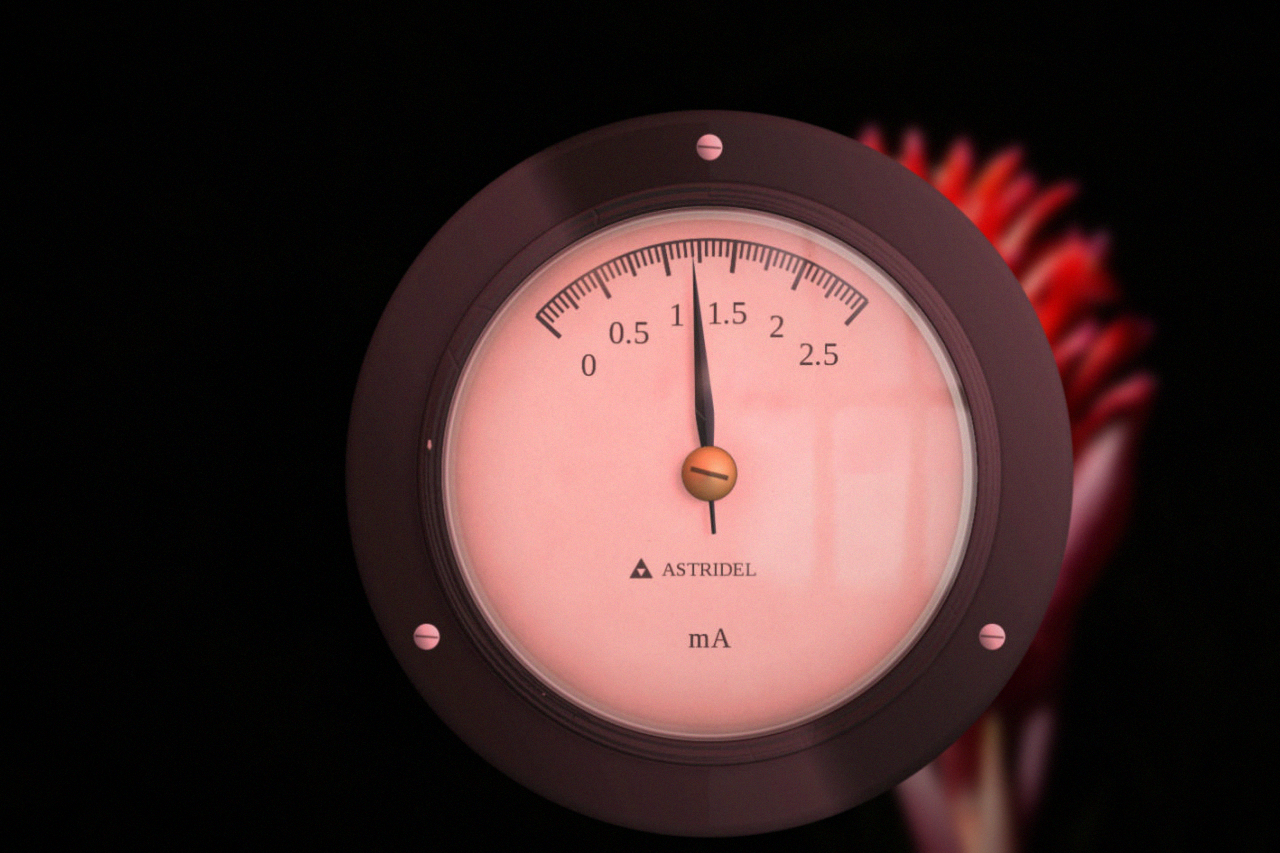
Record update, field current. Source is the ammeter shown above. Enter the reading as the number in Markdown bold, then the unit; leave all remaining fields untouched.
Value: **1.2** mA
